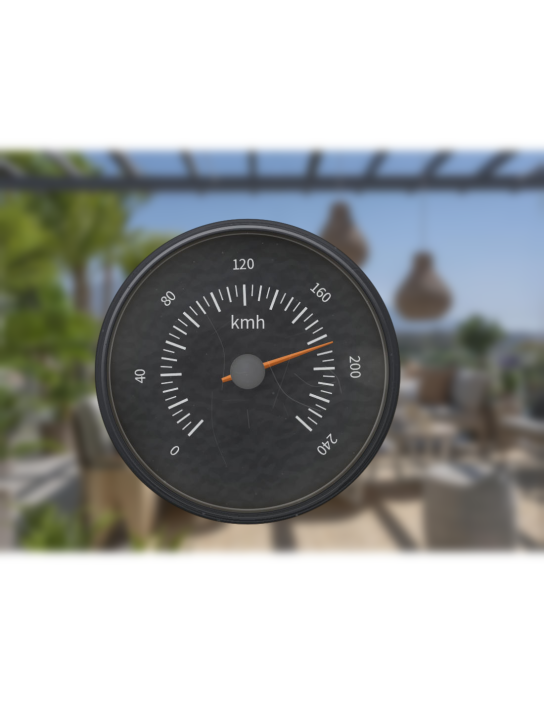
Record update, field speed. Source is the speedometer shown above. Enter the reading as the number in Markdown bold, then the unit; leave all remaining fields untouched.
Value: **185** km/h
